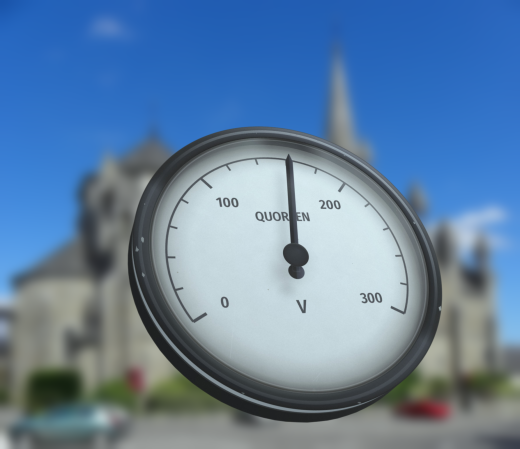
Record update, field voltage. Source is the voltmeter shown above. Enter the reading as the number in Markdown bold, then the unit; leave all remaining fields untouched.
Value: **160** V
